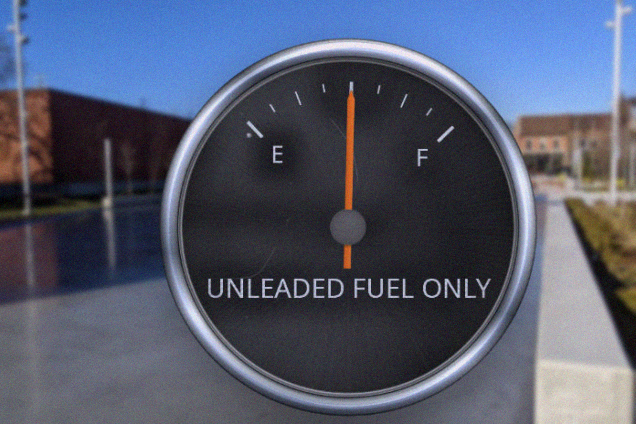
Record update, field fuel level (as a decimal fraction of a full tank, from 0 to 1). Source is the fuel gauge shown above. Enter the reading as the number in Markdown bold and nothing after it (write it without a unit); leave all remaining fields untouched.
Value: **0.5**
